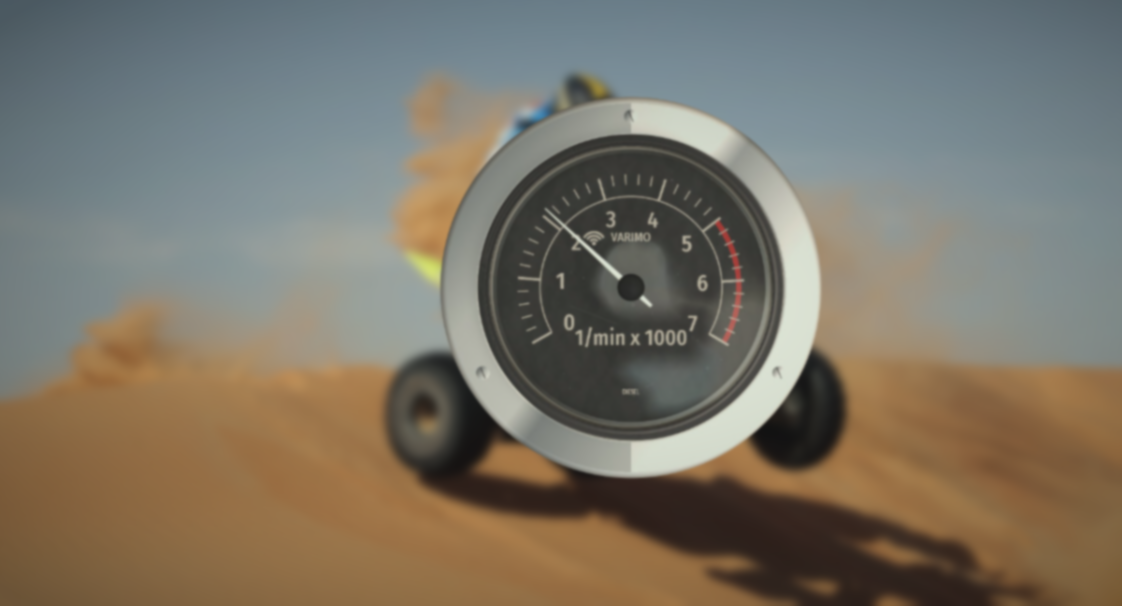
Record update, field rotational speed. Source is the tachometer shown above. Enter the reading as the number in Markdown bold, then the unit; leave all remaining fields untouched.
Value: **2100** rpm
